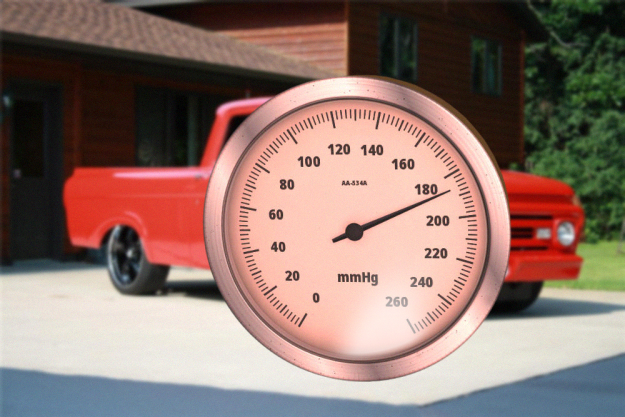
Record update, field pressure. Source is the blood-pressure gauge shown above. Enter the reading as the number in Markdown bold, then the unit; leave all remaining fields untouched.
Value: **186** mmHg
